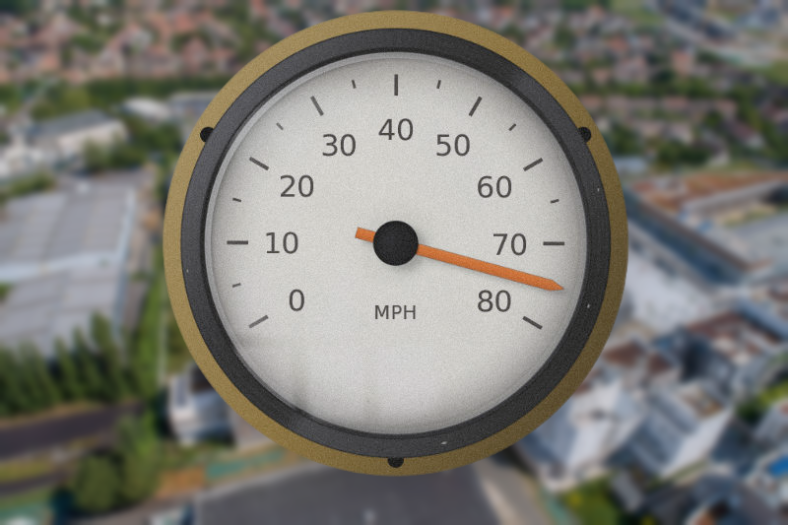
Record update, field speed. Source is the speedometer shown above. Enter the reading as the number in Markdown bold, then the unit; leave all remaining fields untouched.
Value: **75** mph
